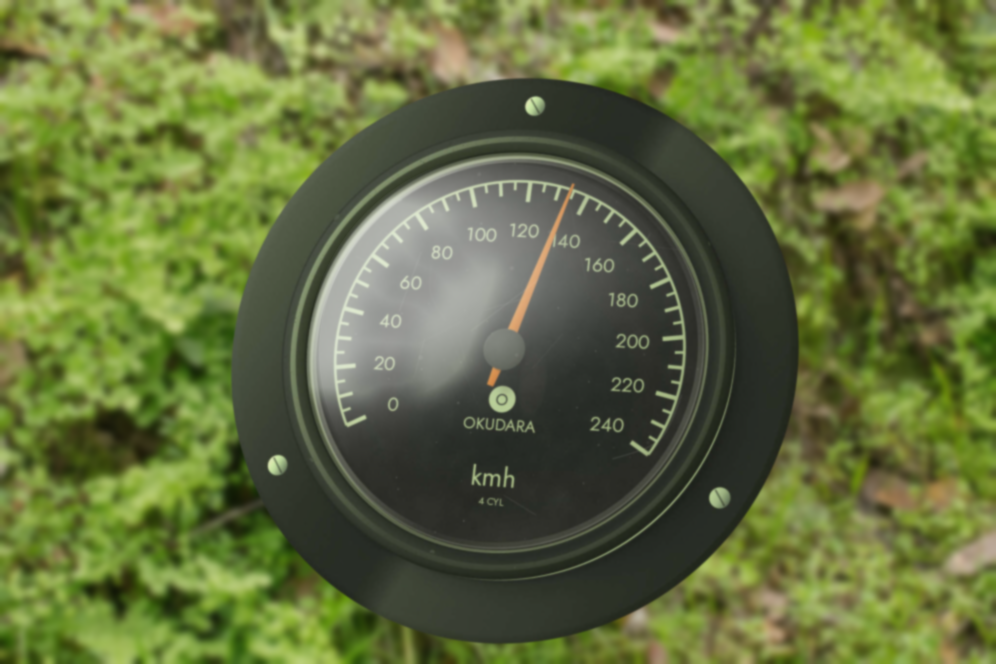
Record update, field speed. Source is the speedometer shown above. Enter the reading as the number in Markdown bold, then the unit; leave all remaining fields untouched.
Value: **135** km/h
